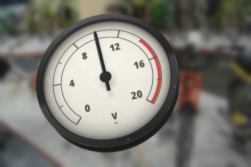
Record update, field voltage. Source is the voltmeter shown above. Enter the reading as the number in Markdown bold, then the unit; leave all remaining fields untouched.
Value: **10** V
